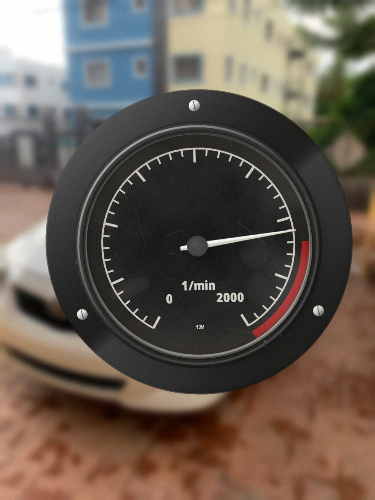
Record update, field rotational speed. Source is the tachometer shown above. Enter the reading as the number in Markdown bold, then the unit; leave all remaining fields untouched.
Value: **1550** rpm
